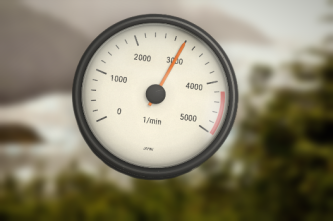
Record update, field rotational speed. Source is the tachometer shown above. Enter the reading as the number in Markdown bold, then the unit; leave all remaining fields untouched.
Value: **3000** rpm
